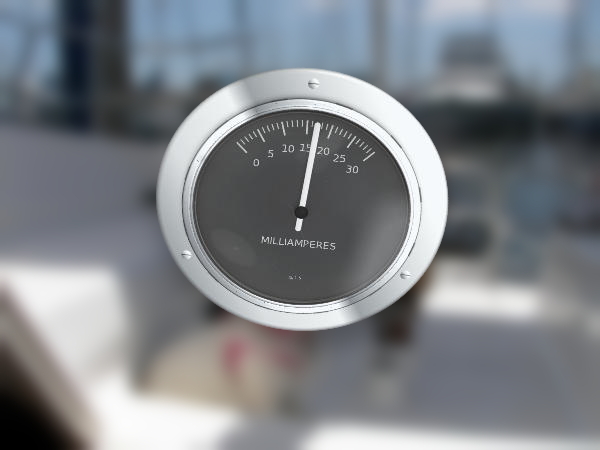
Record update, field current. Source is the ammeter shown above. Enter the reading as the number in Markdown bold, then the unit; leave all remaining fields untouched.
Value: **17** mA
